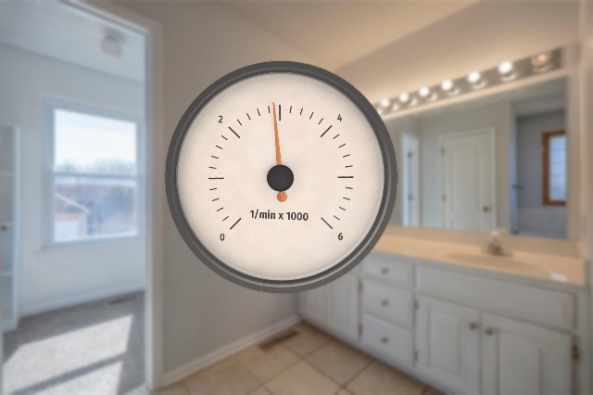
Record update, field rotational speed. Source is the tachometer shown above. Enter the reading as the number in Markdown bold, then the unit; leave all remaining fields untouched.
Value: **2900** rpm
